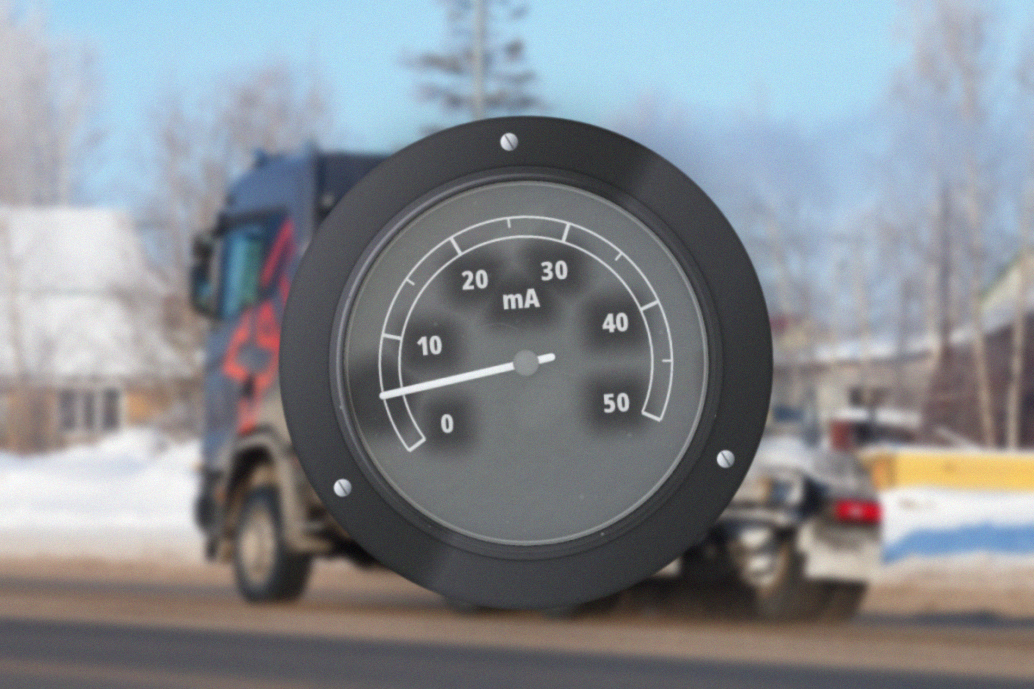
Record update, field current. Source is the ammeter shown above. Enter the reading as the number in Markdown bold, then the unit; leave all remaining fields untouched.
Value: **5** mA
